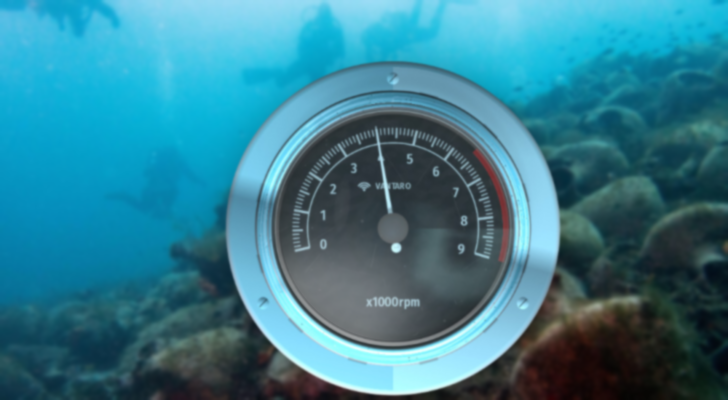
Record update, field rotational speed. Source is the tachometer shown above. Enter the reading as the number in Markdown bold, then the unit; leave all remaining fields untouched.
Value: **4000** rpm
